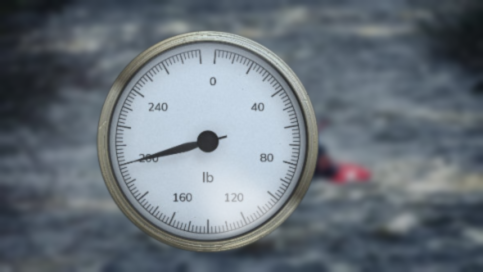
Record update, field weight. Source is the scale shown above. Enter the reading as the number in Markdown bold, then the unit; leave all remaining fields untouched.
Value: **200** lb
